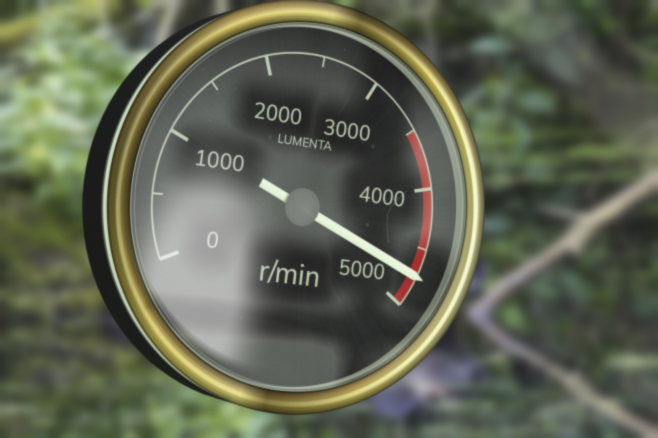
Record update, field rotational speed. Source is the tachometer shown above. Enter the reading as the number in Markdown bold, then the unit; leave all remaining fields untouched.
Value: **4750** rpm
